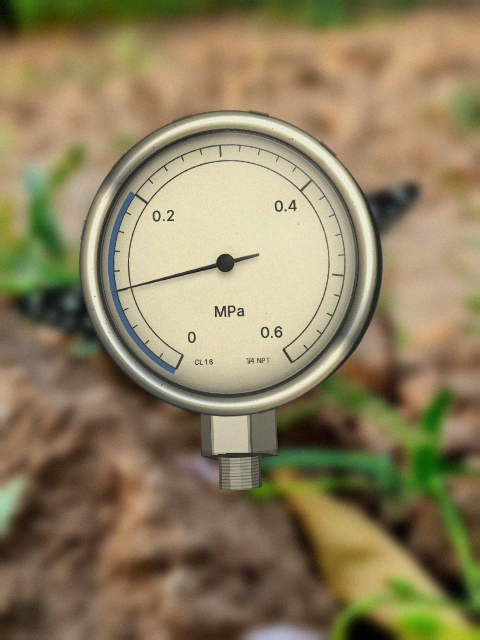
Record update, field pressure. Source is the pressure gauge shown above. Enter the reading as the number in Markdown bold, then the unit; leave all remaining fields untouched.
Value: **0.1** MPa
